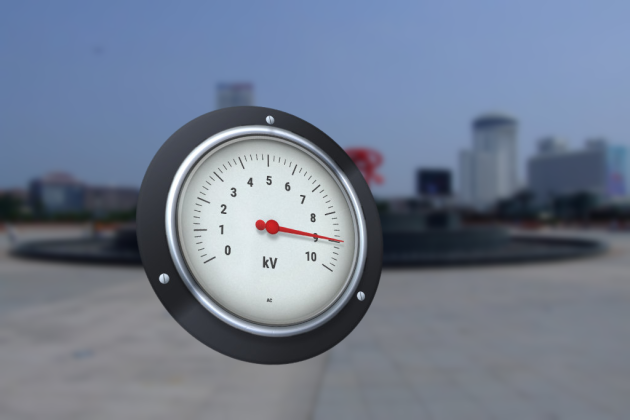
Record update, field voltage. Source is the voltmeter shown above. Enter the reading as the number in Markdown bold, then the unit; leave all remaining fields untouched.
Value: **9** kV
